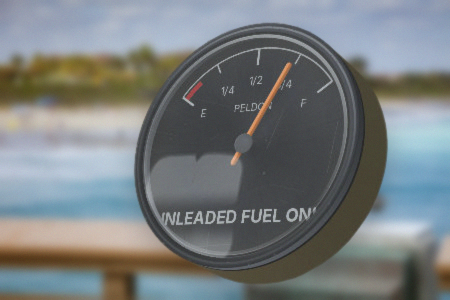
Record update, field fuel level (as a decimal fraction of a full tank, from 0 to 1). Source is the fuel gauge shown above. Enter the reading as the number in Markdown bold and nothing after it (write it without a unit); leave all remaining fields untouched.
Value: **0.75**
